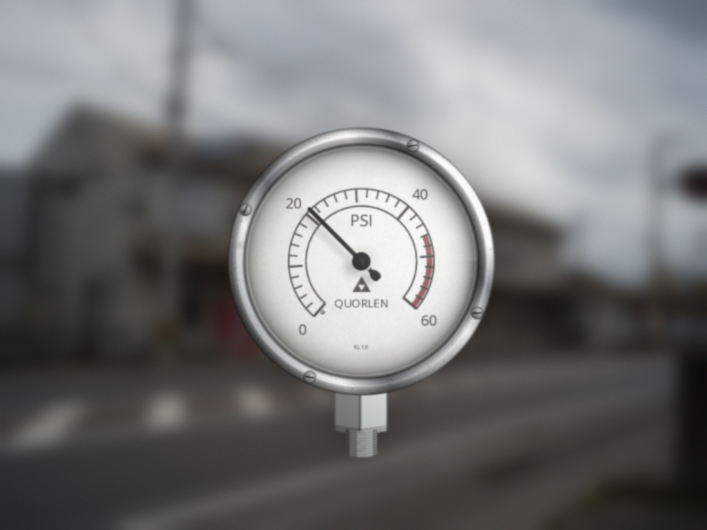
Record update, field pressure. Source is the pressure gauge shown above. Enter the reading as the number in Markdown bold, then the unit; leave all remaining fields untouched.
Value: **21** psi
